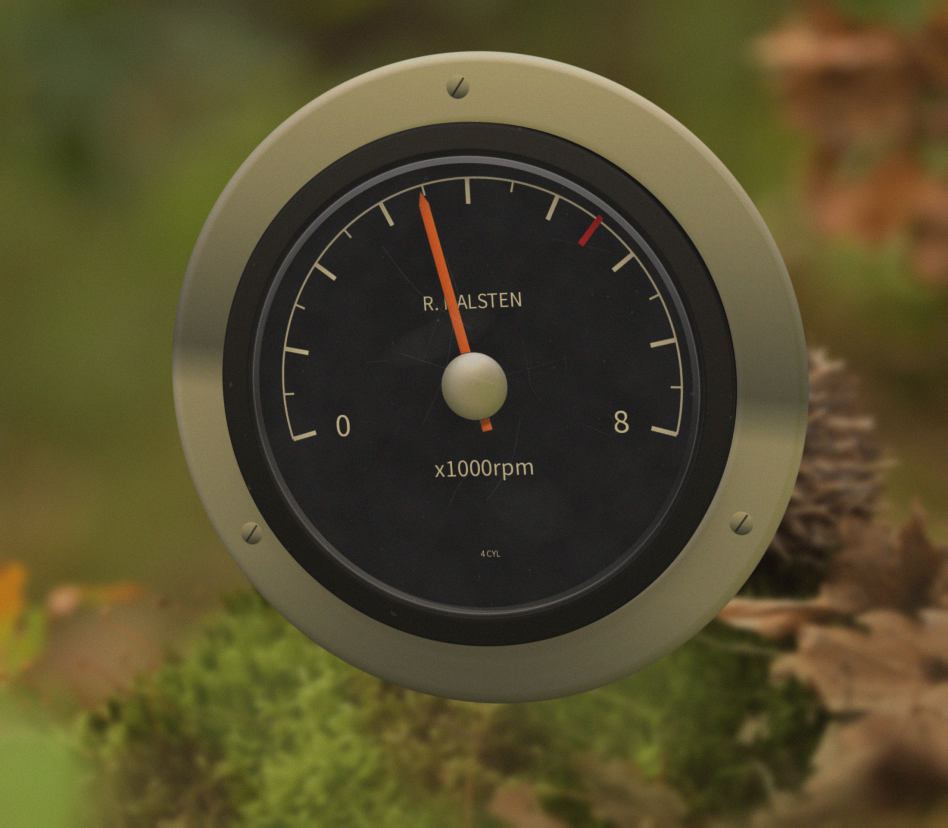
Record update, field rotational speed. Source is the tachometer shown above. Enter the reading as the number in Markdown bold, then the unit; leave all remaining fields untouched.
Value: **3500** rpm
